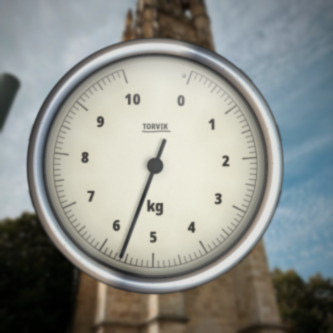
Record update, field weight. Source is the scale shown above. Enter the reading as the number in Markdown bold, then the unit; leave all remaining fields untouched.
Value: **5.6** kg
